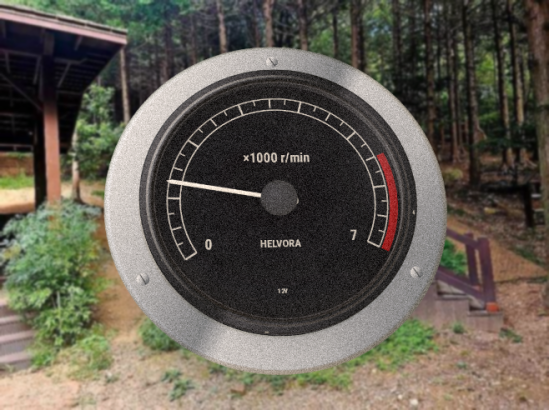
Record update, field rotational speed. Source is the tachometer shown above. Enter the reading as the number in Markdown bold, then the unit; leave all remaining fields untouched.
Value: **1250** rpm
